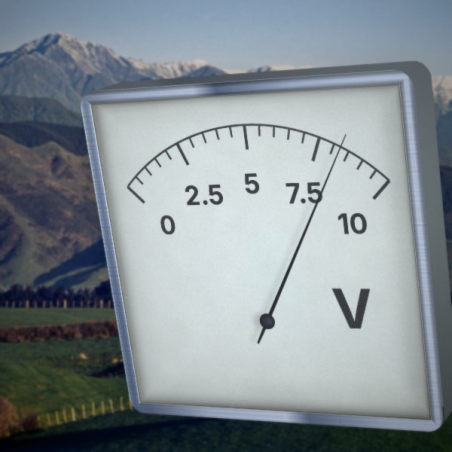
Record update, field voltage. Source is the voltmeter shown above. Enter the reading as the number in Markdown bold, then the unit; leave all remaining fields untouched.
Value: **8.25** V
